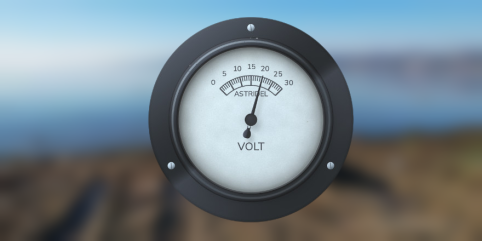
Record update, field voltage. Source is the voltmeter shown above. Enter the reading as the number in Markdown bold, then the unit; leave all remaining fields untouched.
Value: **20** V
